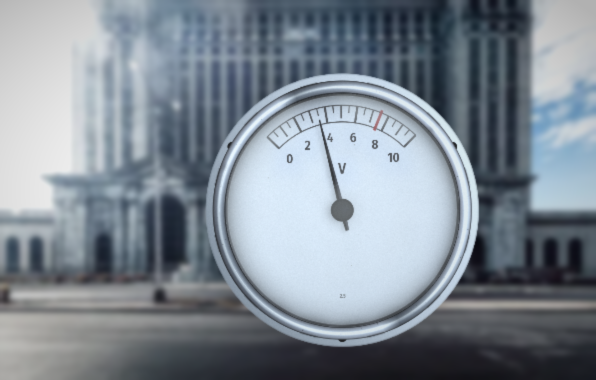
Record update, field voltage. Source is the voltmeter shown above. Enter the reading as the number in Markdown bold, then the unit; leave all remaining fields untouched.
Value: **3.5** V
